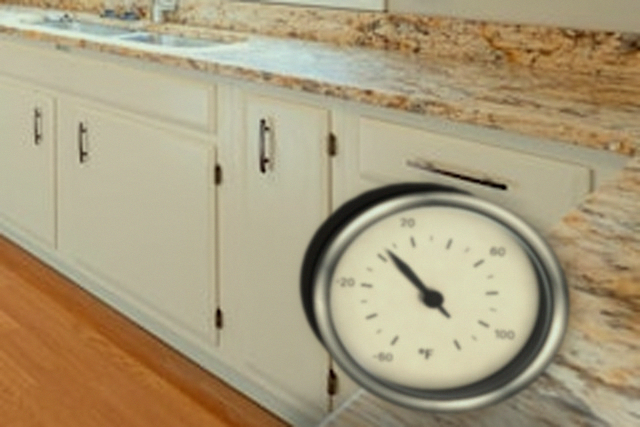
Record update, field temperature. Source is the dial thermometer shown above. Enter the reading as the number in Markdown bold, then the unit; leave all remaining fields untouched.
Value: **5** °F
